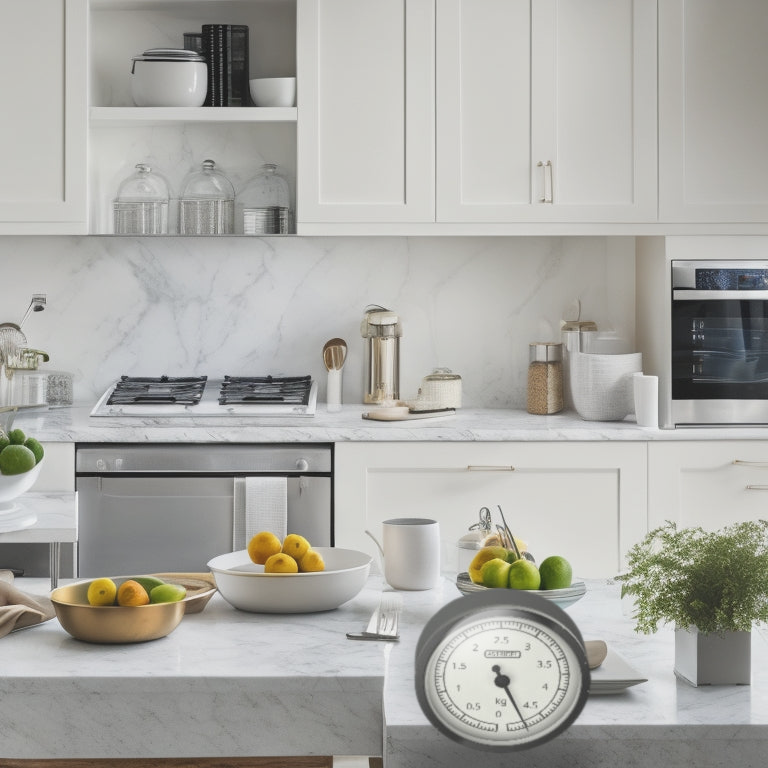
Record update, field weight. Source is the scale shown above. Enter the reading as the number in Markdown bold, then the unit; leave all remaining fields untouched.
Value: **4.75** kg
